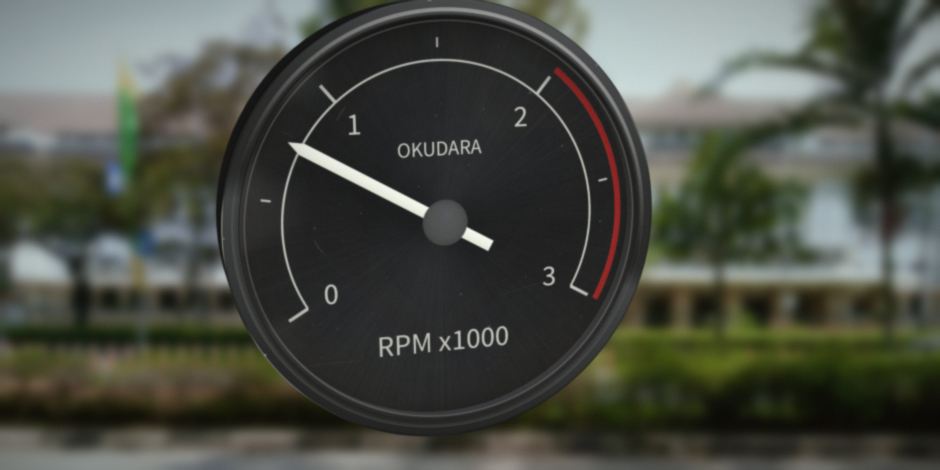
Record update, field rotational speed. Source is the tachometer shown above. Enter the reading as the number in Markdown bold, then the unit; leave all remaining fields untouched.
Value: **750** rpm
